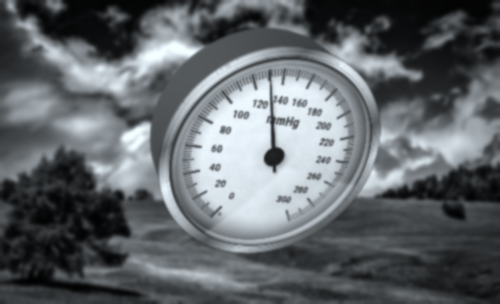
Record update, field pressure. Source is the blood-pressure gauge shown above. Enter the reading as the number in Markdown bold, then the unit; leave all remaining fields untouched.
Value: **130** mmHg
